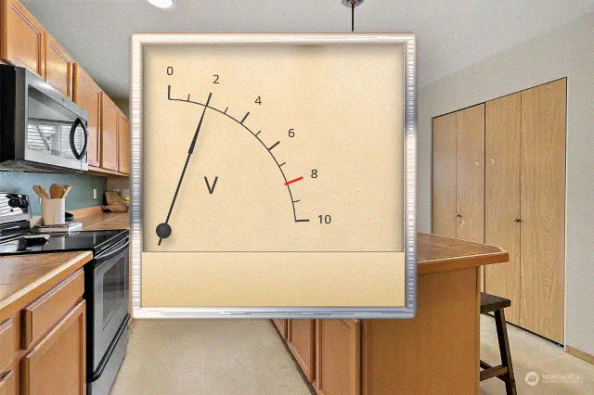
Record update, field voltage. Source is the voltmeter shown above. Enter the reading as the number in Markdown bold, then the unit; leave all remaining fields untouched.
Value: **2** V
